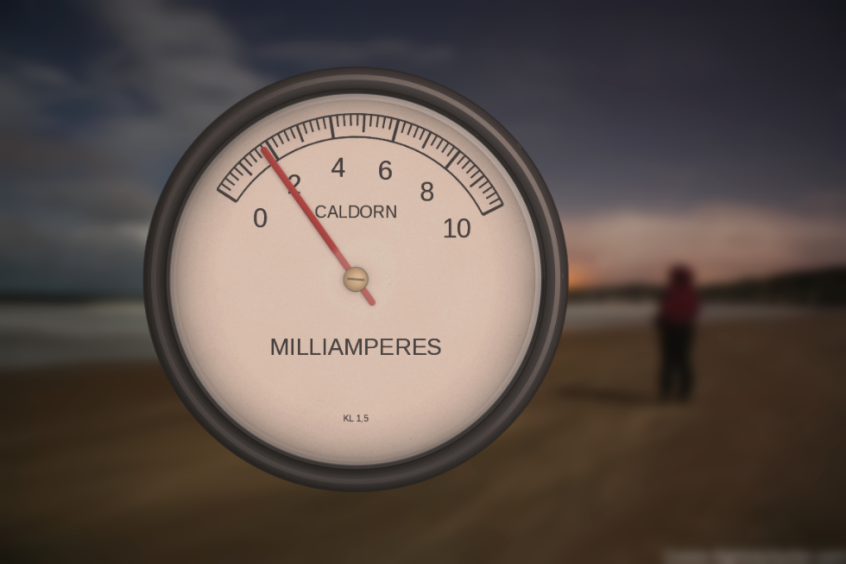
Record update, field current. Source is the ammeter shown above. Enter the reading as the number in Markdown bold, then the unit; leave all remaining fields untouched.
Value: **1.8** mA
